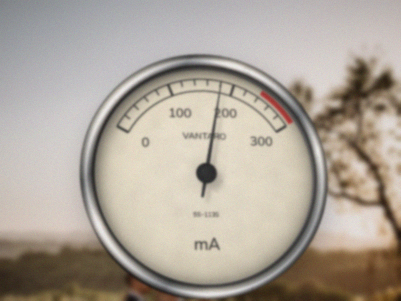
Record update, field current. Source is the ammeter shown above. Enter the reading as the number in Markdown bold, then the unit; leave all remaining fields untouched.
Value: **180** mA
